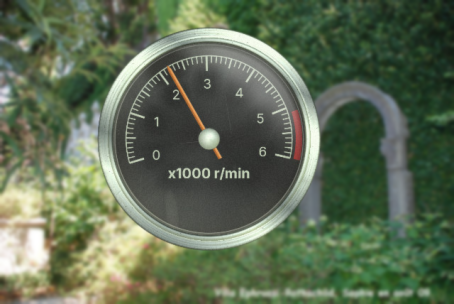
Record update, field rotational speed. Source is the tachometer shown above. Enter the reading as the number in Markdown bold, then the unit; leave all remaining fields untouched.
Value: **2200** rpm
